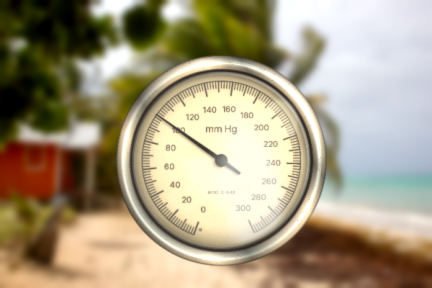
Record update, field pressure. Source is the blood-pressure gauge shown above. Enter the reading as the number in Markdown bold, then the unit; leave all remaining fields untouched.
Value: **100** mmHg
